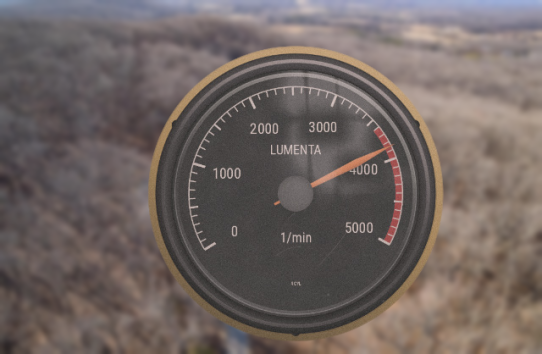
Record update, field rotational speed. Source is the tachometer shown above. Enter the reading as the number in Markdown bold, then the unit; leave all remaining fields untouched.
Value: **3850** rpm
